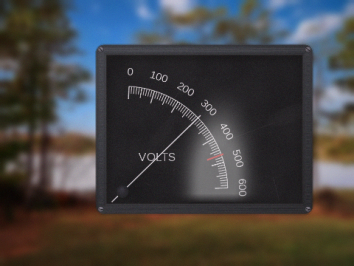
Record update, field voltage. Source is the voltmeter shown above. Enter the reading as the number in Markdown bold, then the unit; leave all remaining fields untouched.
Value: **300** V
